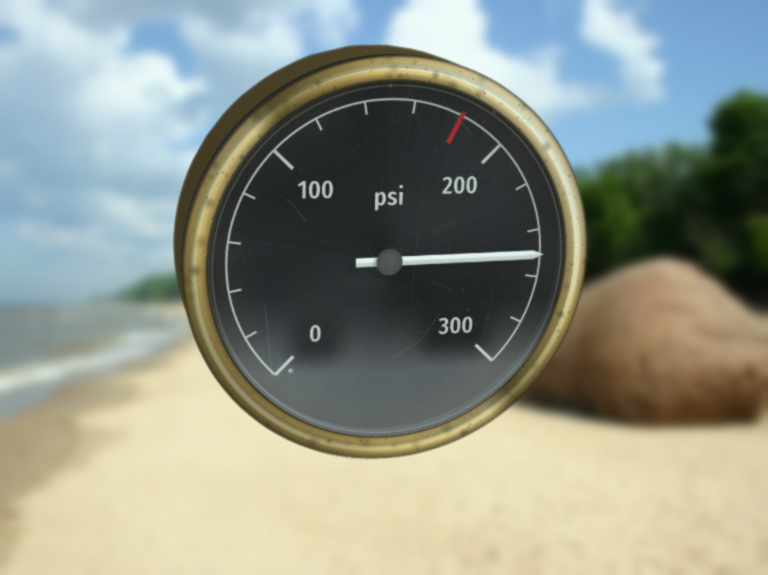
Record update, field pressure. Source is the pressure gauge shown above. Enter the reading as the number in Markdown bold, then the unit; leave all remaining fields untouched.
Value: **250** psi
